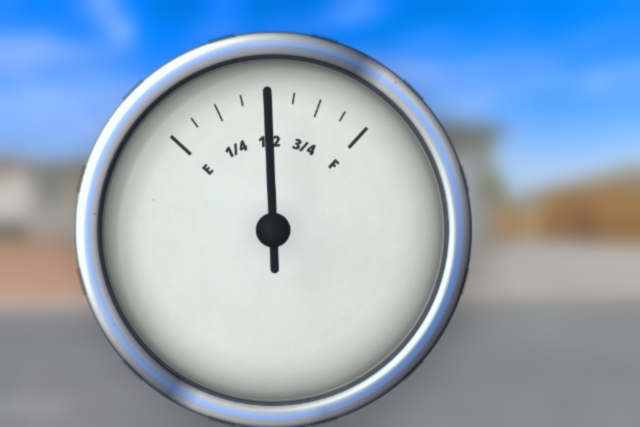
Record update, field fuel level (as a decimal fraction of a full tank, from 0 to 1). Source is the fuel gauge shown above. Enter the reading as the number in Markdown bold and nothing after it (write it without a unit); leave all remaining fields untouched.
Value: **0.5**
